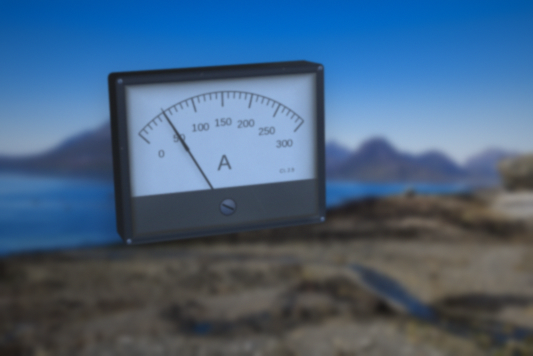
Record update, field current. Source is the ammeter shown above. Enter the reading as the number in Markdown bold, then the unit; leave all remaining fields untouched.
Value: **50** A
